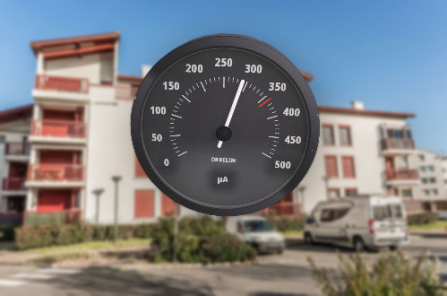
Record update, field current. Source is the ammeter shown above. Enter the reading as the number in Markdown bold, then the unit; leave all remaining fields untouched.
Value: **290** µA
